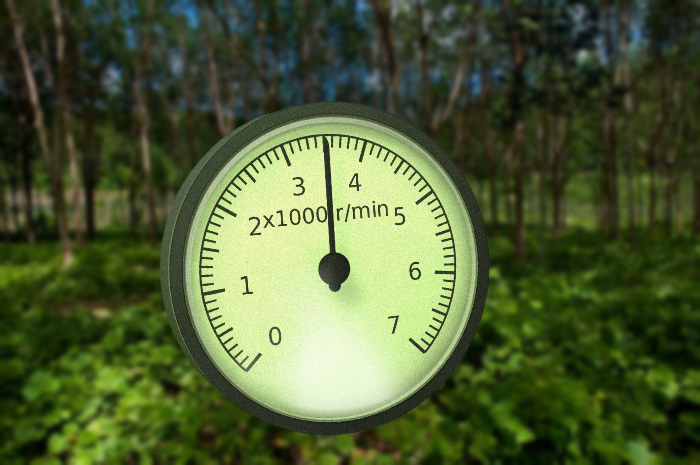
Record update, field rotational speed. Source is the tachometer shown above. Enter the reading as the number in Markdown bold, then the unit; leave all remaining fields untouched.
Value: **3500** rpm
